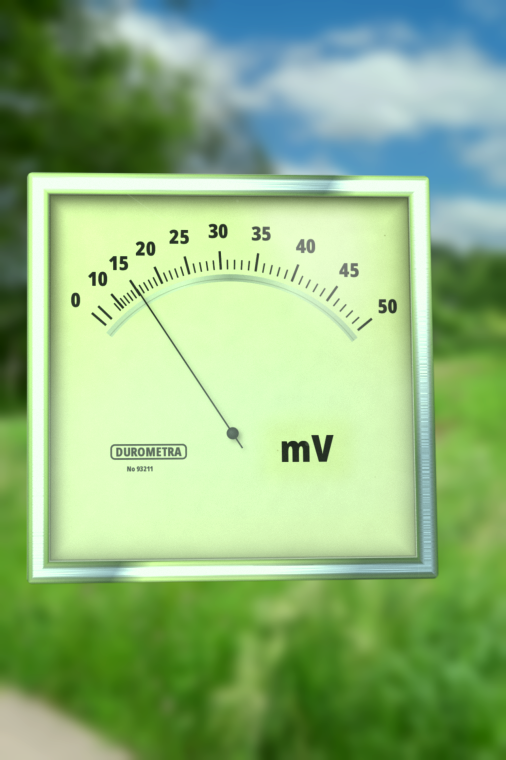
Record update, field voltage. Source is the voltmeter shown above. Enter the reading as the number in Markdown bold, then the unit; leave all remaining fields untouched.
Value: **15** mV
